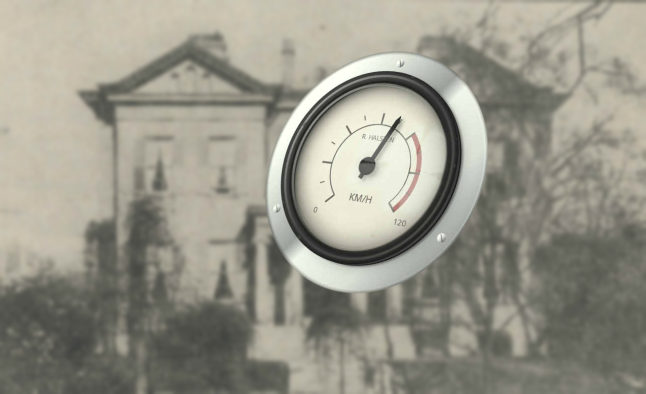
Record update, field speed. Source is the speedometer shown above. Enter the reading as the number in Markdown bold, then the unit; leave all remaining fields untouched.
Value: **70** km/h
